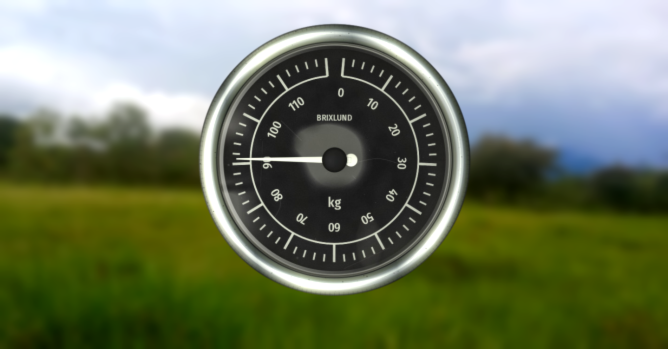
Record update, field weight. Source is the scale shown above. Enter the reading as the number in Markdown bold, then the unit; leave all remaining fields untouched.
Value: **91** kg
